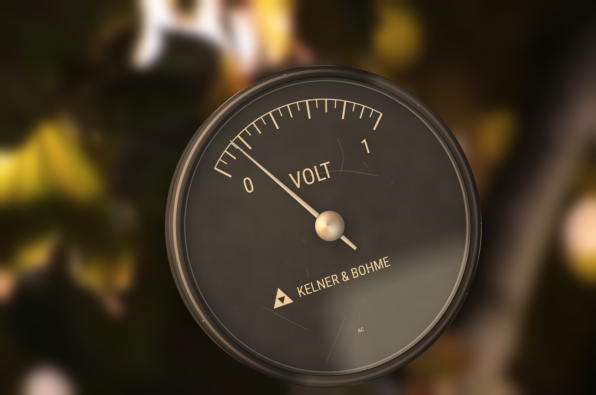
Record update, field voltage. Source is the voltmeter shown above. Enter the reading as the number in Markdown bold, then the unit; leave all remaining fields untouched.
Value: **0.15** V
